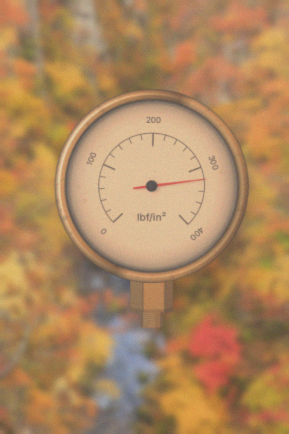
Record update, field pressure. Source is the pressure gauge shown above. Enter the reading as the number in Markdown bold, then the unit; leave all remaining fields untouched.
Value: **320** psi
